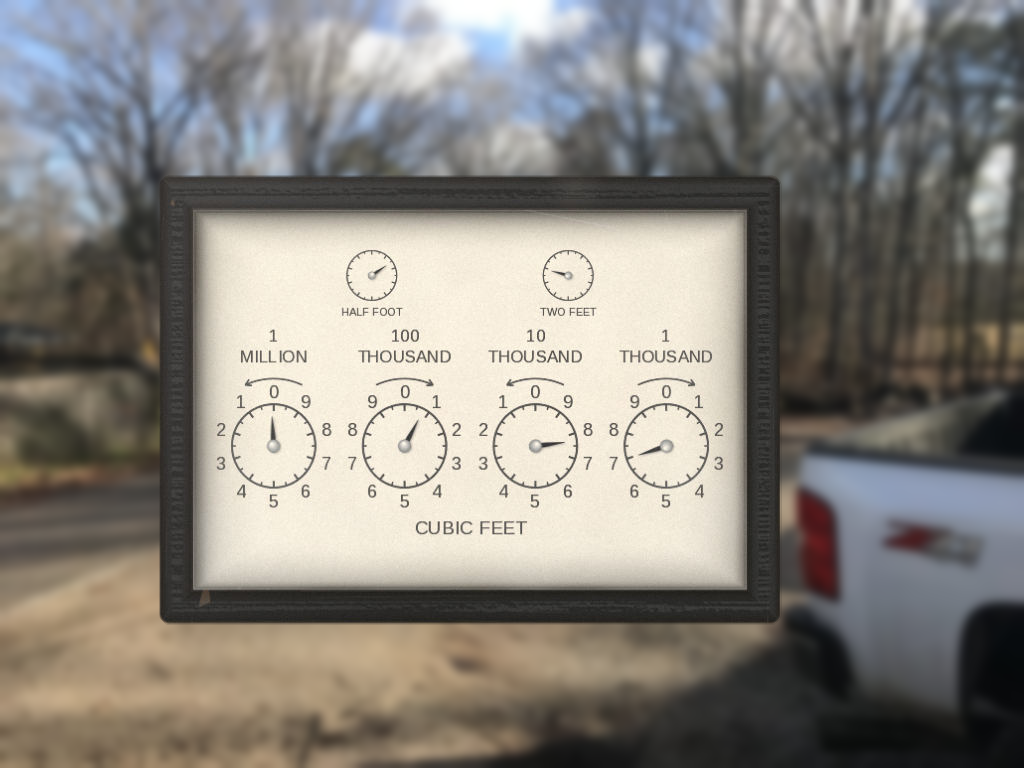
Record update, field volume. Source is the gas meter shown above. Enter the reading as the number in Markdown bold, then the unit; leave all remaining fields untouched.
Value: **7700** ft³
